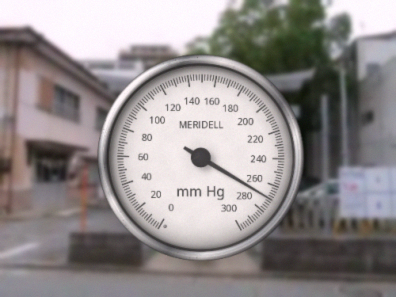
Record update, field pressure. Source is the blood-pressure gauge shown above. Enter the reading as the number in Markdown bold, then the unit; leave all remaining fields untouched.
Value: **270** mmHg
